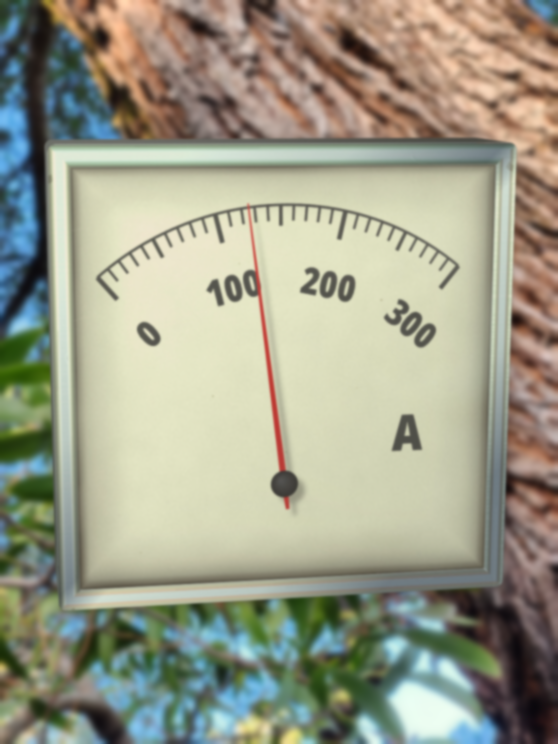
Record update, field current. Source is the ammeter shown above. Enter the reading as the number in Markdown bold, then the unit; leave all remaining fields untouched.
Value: **125** A
